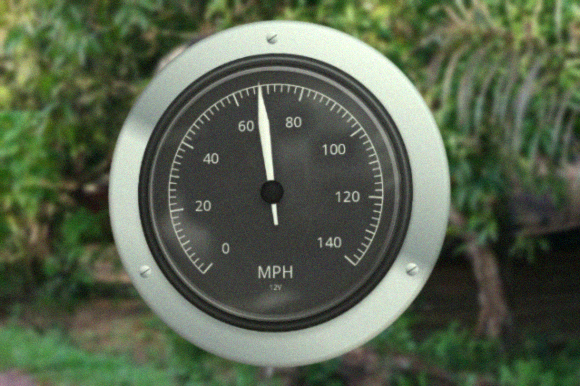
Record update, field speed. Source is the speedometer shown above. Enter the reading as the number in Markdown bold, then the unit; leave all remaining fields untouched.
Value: **68** mph
